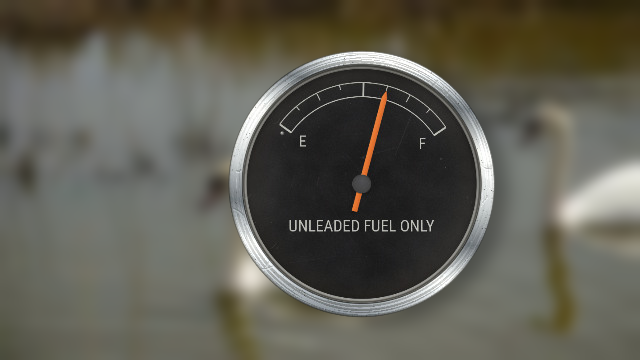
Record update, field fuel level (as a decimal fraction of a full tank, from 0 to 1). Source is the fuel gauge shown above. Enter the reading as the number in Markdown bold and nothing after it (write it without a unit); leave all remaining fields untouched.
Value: **0.625**
